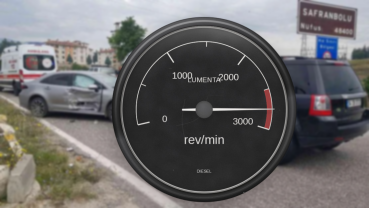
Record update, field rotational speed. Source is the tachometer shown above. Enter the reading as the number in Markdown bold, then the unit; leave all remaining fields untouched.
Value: **2750** rpm
